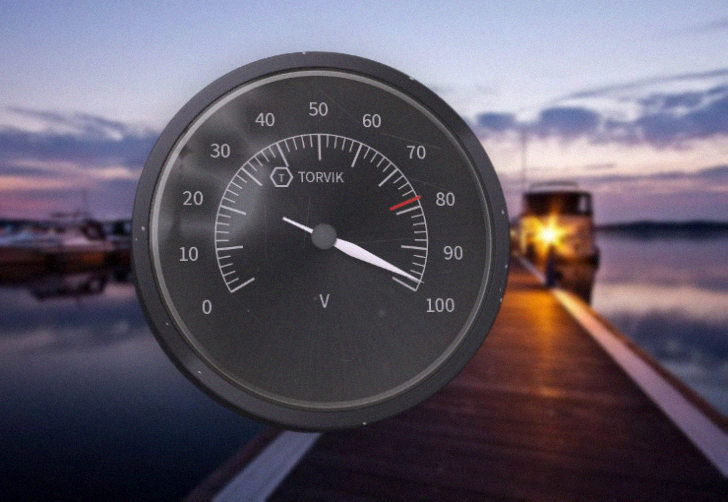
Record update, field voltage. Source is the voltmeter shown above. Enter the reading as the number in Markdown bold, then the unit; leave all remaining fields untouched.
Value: **98** V
